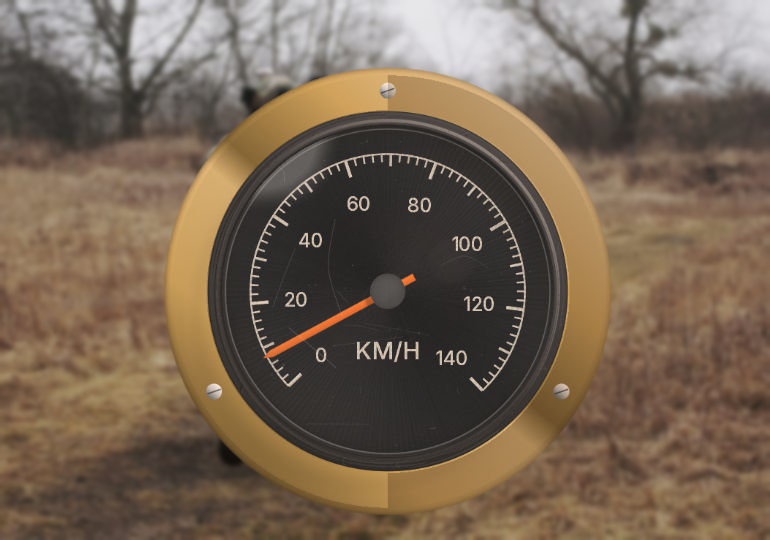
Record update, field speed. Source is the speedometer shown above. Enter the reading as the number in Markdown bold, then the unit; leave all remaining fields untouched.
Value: **8** km/h
